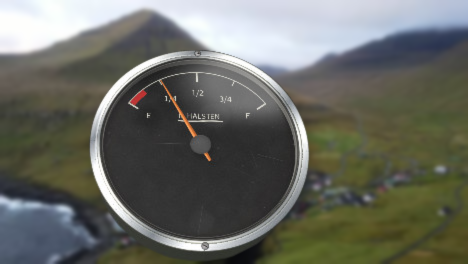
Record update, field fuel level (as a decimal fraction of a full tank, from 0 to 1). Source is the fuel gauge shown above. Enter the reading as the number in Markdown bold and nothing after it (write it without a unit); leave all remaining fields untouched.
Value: **0.25**
